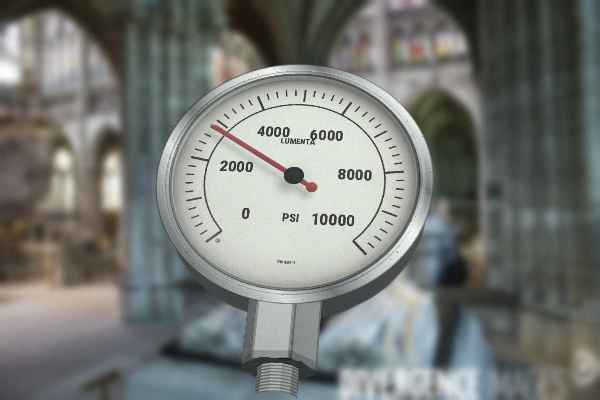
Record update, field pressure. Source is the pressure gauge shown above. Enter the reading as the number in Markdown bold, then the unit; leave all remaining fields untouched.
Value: **2800** psi
